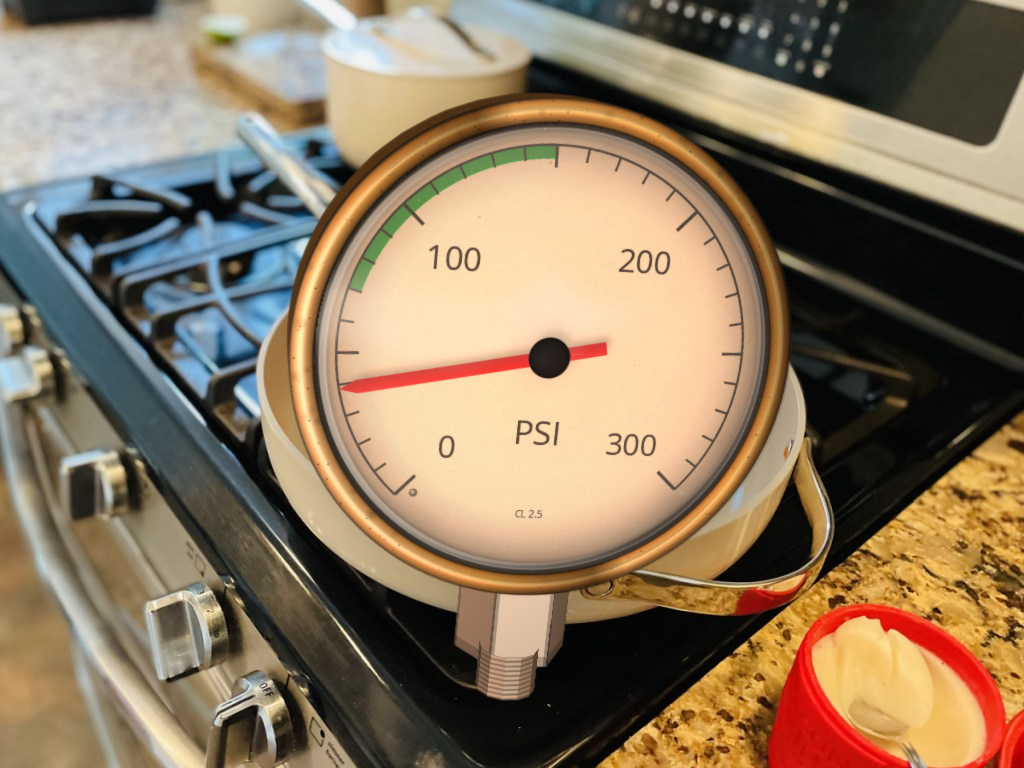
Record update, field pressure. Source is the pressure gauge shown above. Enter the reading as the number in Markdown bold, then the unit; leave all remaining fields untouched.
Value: **40** psi
